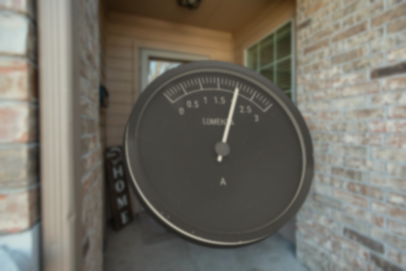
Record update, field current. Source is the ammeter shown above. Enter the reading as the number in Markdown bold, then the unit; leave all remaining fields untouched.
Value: **2** A
